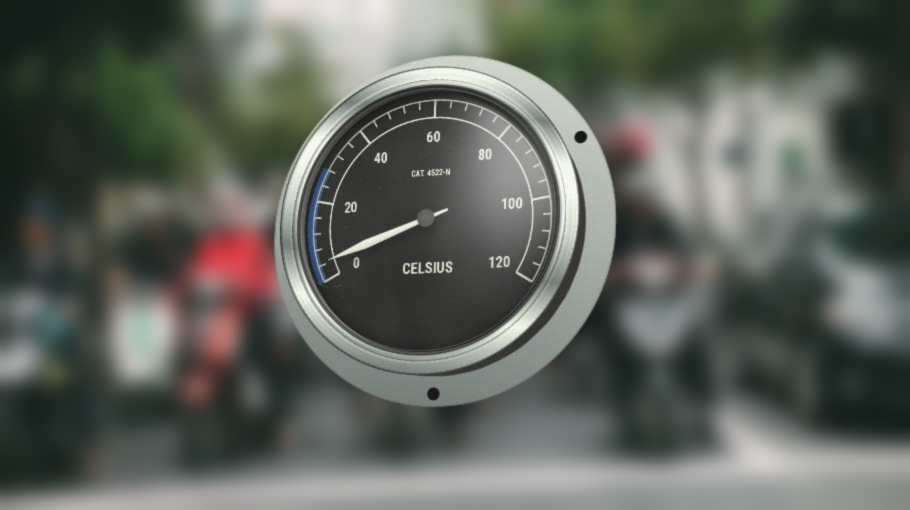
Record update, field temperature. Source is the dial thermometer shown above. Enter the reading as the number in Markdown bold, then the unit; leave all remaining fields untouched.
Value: **4** °C
